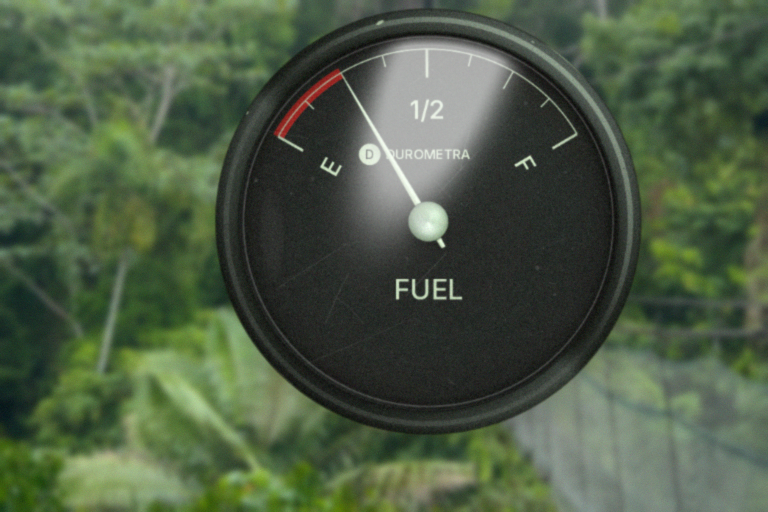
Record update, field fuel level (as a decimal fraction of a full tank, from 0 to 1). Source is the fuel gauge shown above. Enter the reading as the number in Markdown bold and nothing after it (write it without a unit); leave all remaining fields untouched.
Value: **0.25**
